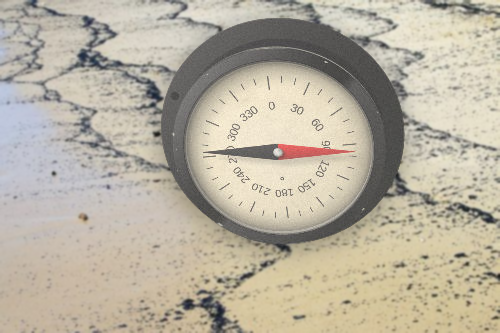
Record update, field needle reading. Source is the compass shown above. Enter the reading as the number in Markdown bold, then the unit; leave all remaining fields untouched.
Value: **95** °
